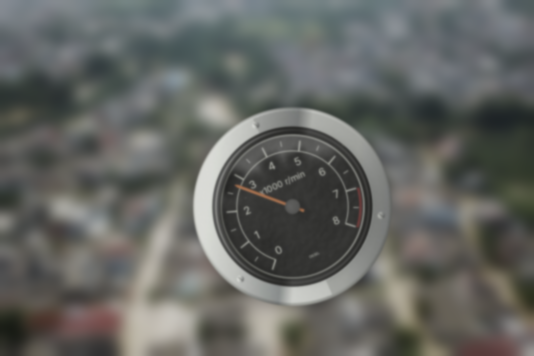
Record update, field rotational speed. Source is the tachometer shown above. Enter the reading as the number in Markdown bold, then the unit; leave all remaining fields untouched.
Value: **2750** rpm
